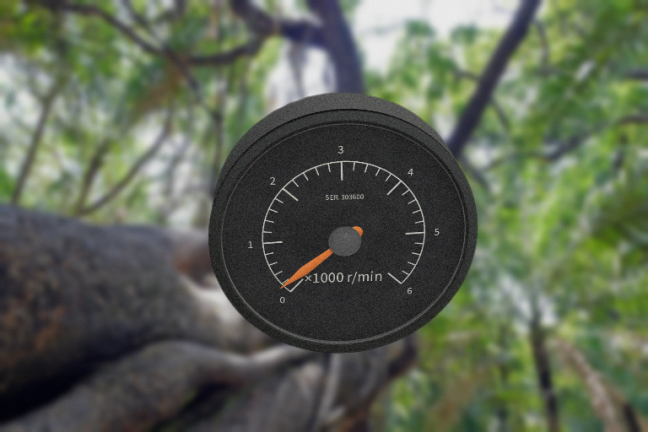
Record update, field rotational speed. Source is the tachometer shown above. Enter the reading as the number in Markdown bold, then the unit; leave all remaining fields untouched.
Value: **200** rpm
